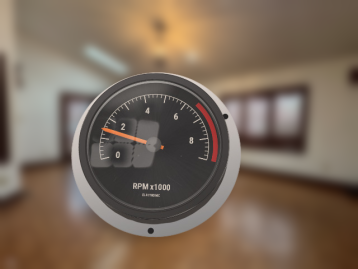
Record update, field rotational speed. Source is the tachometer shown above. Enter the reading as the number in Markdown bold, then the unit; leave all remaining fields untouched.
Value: **1400** rpm
